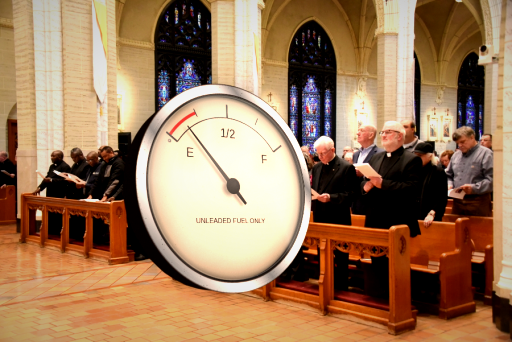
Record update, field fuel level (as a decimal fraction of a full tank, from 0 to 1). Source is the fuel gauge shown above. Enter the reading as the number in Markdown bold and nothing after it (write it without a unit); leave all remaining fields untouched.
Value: **0.125**
